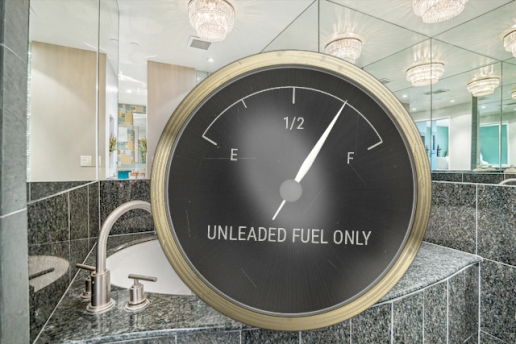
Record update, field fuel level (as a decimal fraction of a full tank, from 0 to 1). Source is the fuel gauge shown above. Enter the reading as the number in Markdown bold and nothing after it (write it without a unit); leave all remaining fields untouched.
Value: **0.75**
